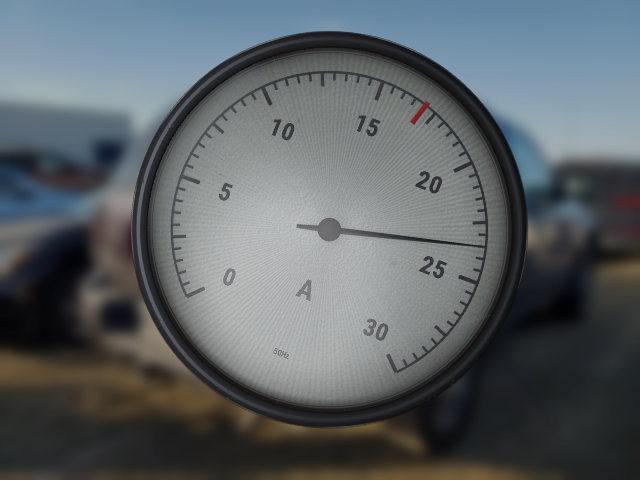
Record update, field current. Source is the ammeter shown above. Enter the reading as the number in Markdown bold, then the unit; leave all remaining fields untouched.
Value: **23.5** A
